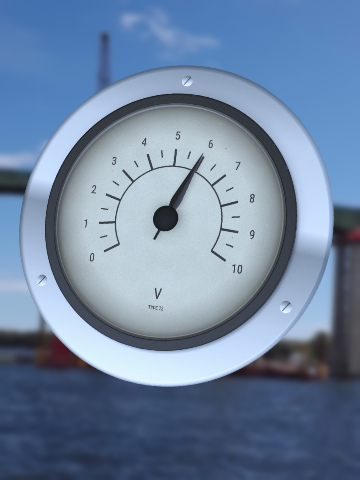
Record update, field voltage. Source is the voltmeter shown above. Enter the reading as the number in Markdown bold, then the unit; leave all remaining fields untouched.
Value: **6** V
